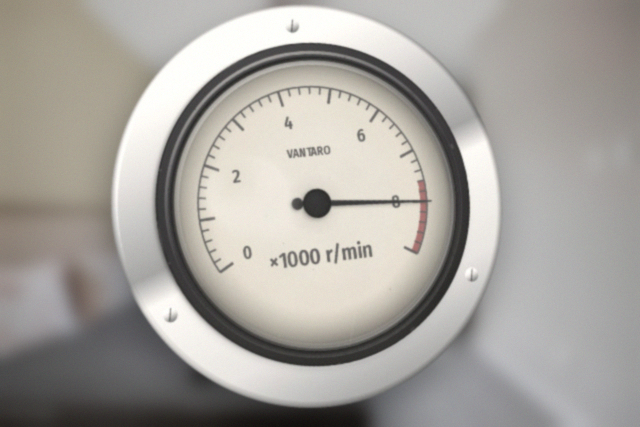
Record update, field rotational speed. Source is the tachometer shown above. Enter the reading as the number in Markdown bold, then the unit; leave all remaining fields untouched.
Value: **8000** rpm
